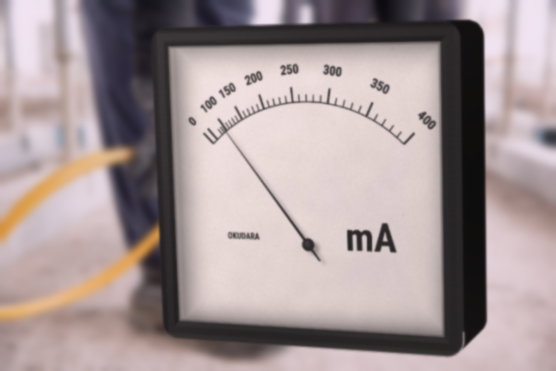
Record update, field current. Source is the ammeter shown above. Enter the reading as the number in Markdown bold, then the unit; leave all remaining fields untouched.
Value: **100** mA
